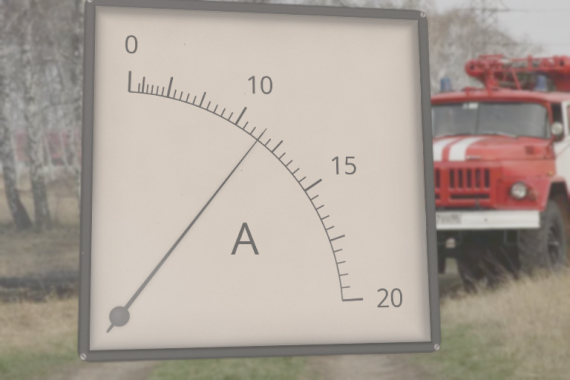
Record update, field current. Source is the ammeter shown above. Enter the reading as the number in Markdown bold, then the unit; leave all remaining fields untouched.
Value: **11.5** A
